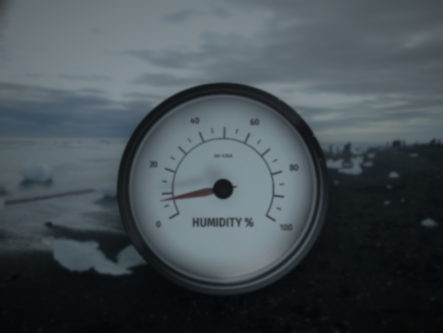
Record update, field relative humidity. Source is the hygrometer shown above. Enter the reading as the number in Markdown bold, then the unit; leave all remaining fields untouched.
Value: **7.5** %
